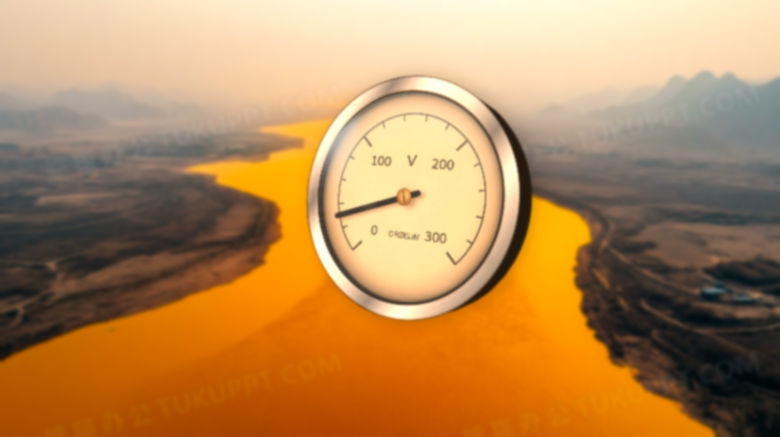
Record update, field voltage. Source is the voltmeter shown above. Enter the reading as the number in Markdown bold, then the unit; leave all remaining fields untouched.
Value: **30** V
